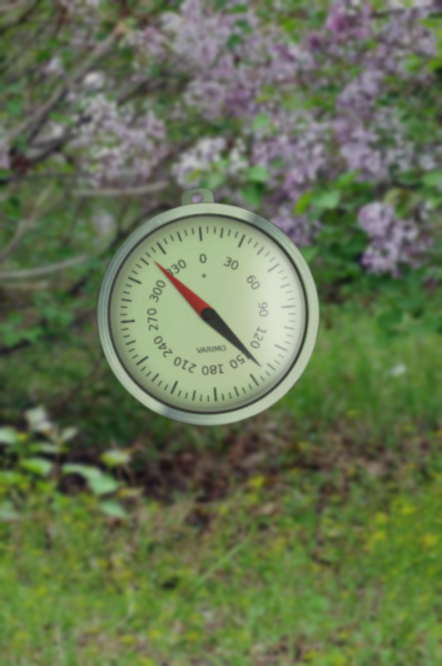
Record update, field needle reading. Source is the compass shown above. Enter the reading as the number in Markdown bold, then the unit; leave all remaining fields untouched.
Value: **320** °
